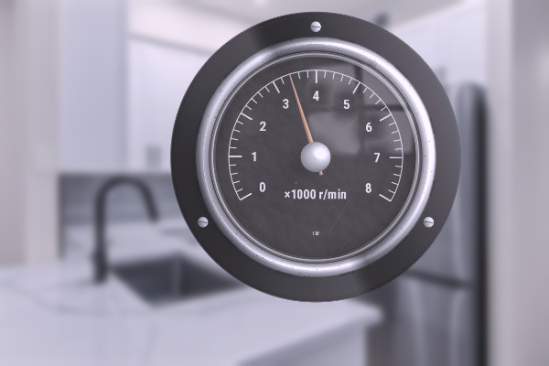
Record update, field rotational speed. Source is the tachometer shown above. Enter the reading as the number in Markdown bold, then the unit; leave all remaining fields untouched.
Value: **3400** rpm
